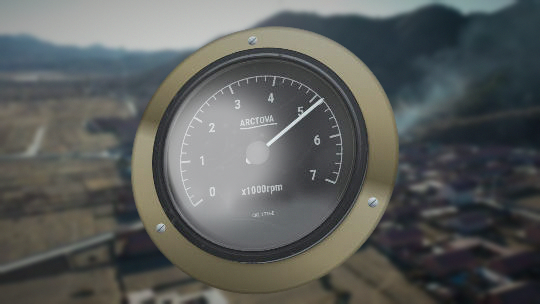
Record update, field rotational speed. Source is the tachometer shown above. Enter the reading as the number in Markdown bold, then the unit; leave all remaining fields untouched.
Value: **5200** rpm
